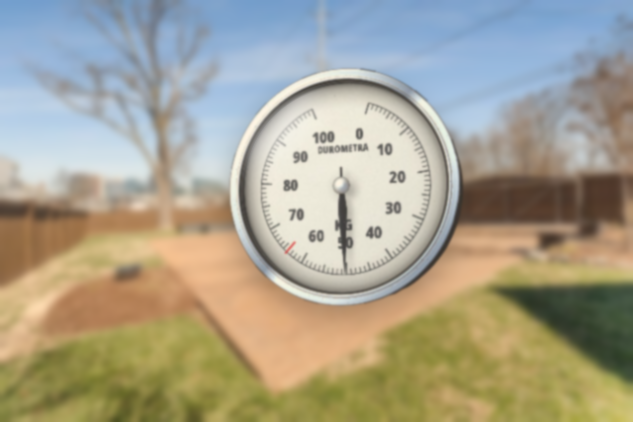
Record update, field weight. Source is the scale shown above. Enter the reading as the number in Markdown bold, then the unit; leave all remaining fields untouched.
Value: **50** kg
